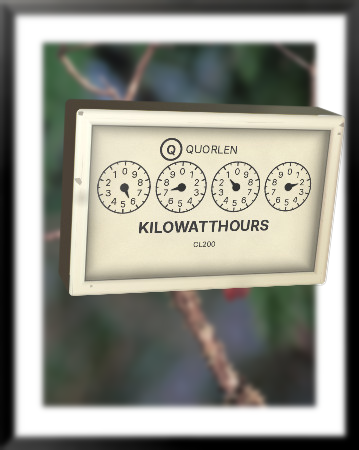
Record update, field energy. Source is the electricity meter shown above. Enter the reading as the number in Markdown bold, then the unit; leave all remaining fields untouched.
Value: **5712** kWh
